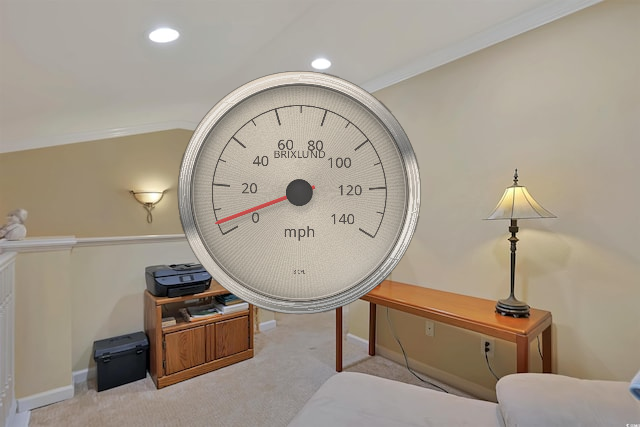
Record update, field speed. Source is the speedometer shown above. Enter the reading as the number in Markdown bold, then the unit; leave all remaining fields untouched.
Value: **5** mph
